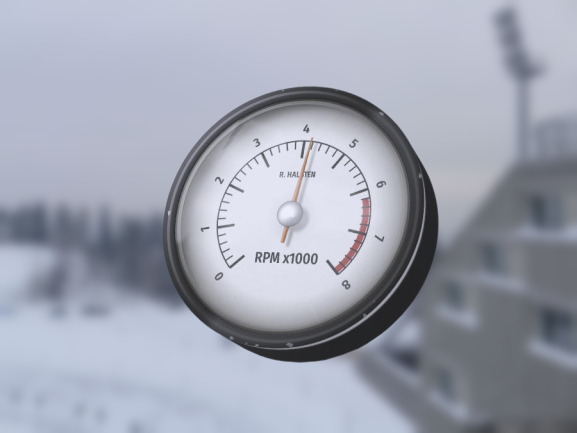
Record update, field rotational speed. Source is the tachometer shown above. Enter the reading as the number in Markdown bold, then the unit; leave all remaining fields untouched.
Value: **4200** rpm
